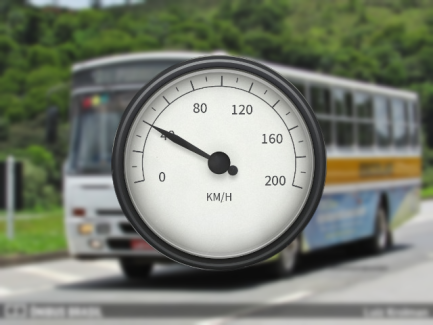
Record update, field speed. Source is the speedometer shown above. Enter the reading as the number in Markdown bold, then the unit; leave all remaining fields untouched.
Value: **40** km/h
